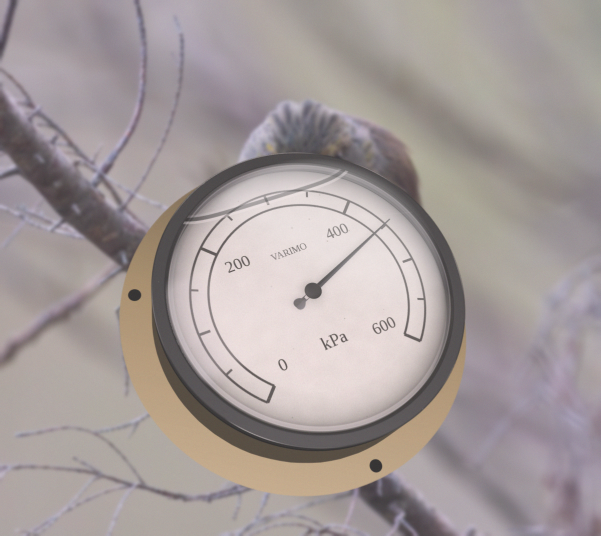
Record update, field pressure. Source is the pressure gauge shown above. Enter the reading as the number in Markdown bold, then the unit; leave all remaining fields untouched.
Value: **450** kPa
